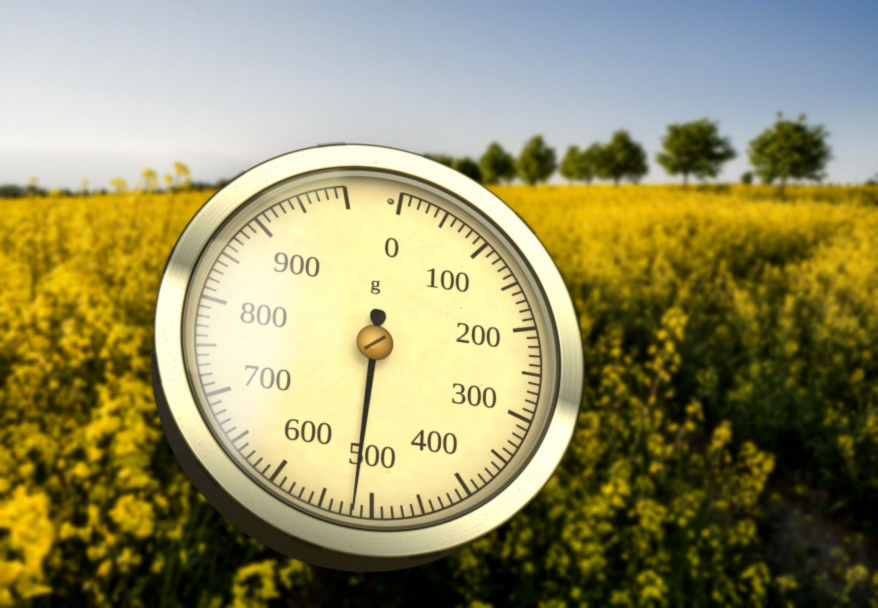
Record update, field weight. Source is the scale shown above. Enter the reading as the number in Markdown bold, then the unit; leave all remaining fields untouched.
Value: **520** g
